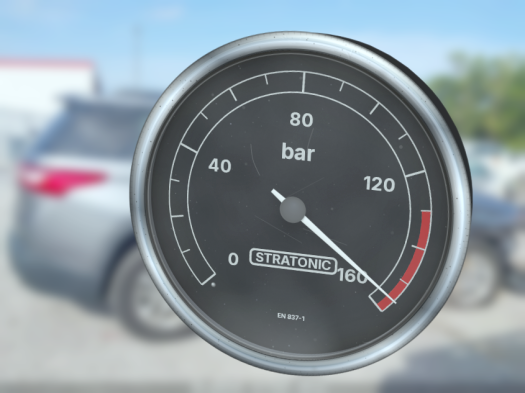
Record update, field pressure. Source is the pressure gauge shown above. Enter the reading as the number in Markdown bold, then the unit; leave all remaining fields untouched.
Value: **155** bar
